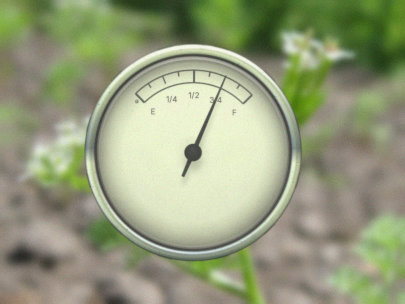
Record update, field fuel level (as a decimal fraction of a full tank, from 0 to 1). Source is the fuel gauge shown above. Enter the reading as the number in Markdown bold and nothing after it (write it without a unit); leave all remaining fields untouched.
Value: **0.75**
